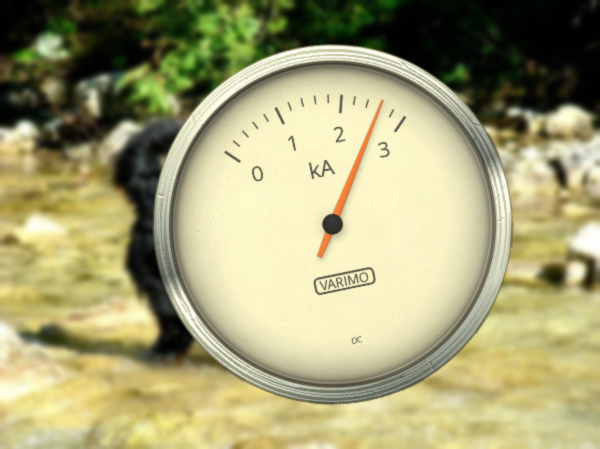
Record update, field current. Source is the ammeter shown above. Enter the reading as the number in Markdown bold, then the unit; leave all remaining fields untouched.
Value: **2.6** kA
